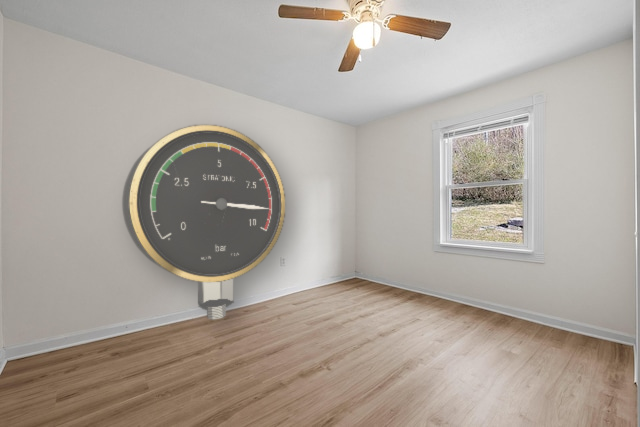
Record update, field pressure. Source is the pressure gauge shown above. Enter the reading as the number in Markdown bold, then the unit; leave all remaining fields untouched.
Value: **9** bar
